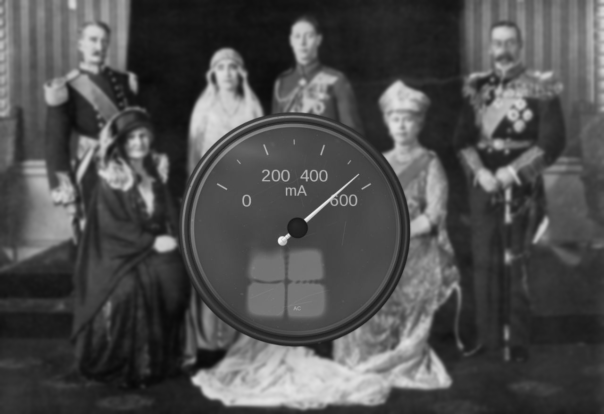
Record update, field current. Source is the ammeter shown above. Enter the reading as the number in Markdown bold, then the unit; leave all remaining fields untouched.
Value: **550** mA
